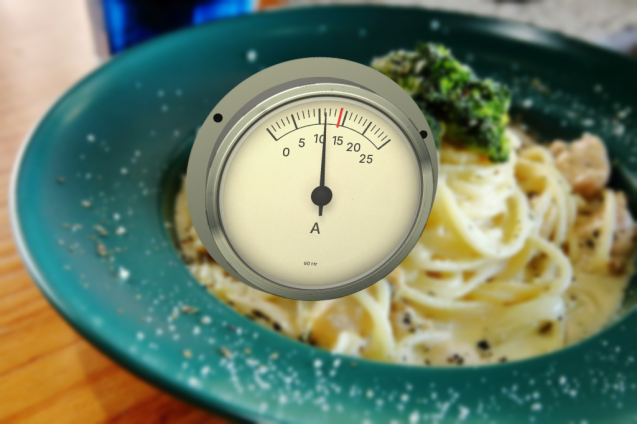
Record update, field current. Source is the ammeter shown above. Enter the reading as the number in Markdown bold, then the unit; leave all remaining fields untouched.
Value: **11** A
